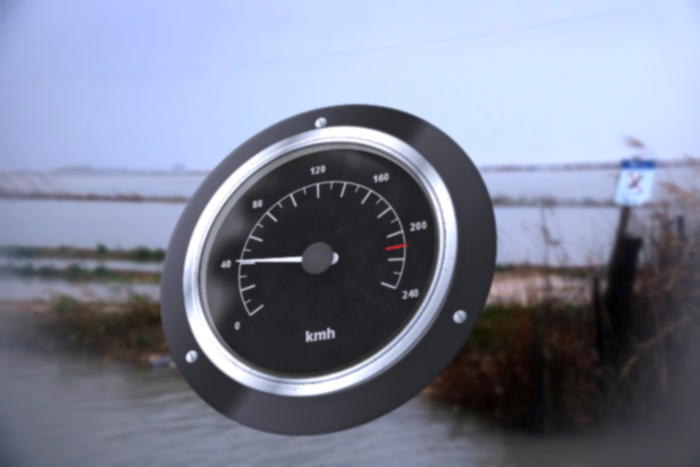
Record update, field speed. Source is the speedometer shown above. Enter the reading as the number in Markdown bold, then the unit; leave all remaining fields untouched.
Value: **40** km/h
